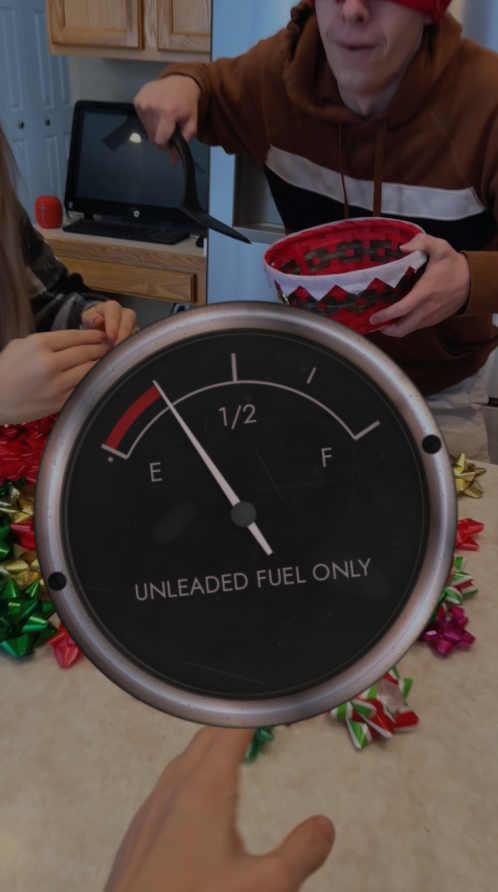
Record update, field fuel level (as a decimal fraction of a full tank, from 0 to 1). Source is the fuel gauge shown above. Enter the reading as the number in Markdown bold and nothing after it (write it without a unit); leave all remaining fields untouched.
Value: **0.25**
